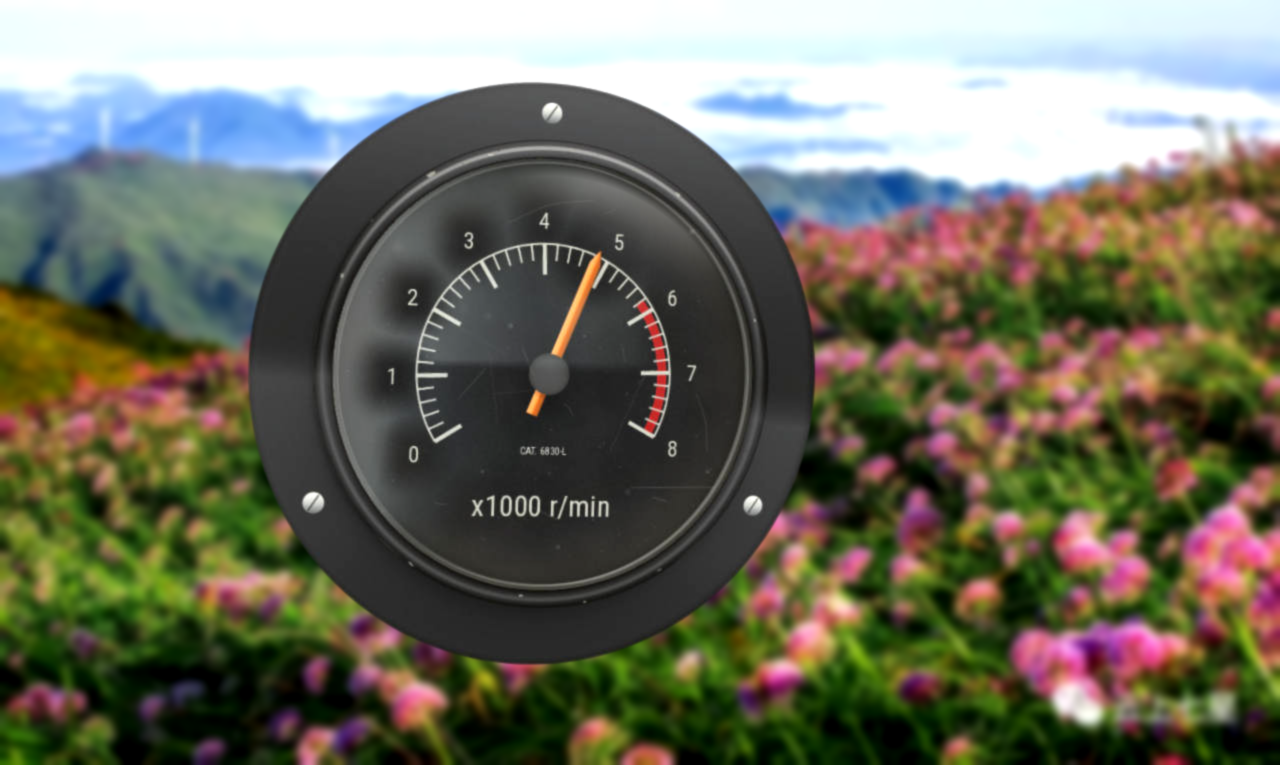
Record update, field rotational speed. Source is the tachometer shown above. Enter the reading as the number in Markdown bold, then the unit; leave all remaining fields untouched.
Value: **4800** rpm
